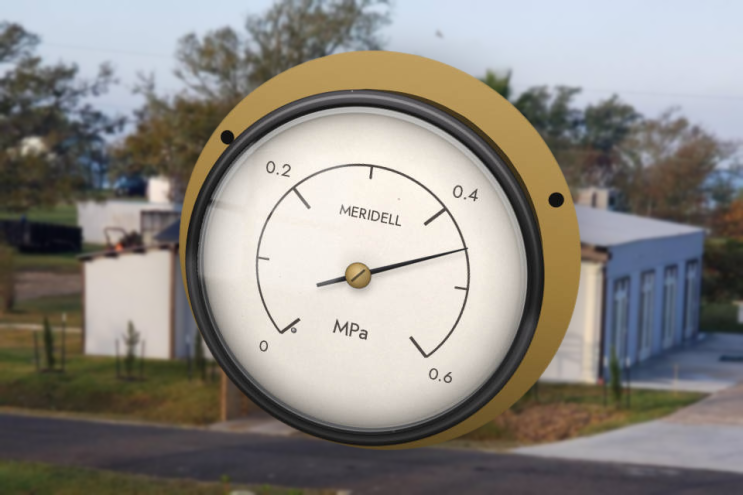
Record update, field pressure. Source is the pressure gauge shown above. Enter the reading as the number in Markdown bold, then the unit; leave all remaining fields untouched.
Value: **0.45** MPa
